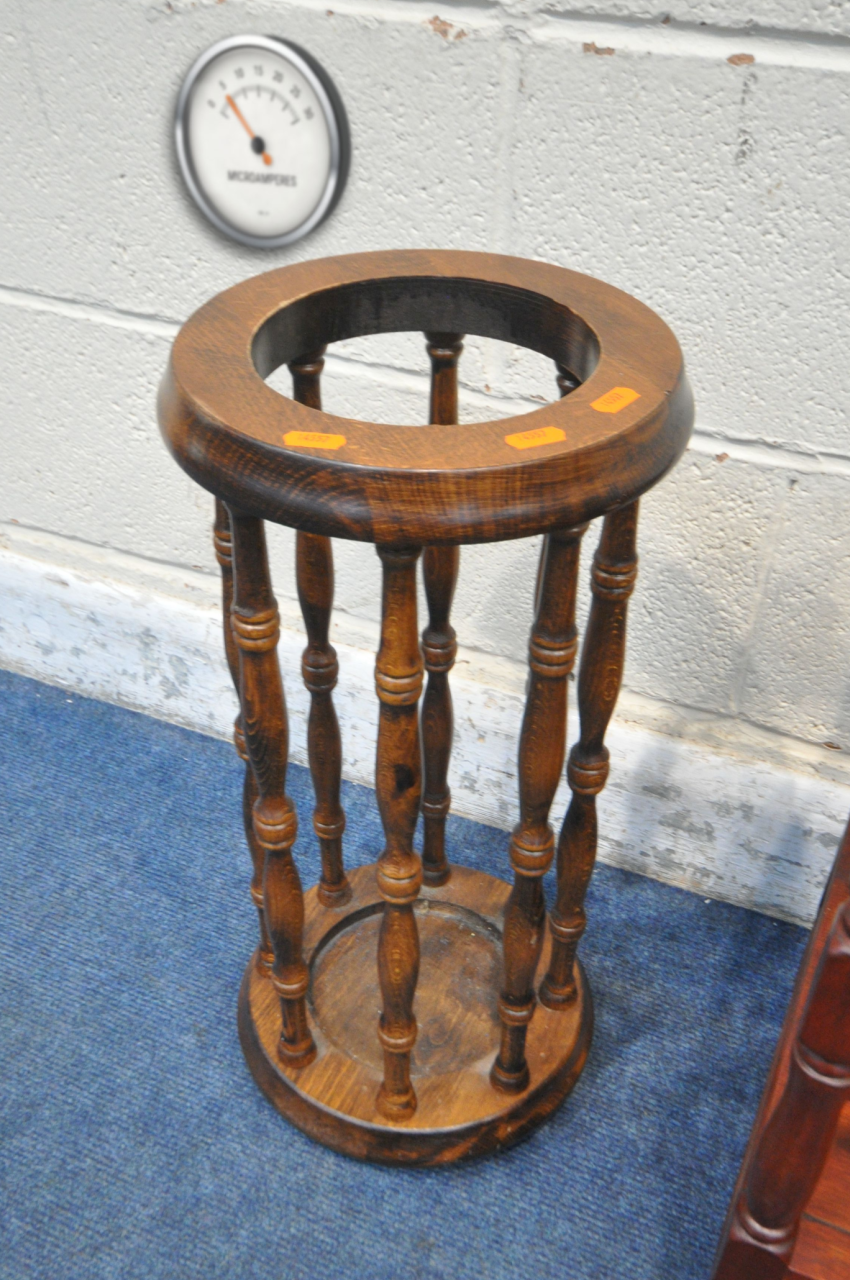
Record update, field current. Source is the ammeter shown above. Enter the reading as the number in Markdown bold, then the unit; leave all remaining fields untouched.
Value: **5** µA
